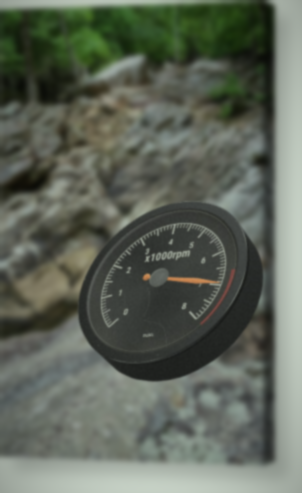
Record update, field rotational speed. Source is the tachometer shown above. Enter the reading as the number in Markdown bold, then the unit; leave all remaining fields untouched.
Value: **7000** rpm
